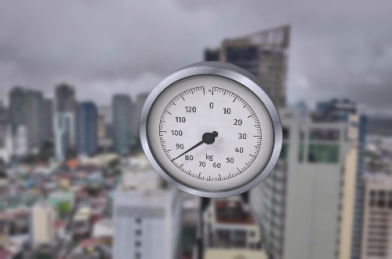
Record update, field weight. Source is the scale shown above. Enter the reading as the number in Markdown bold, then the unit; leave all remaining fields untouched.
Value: **85** kg
